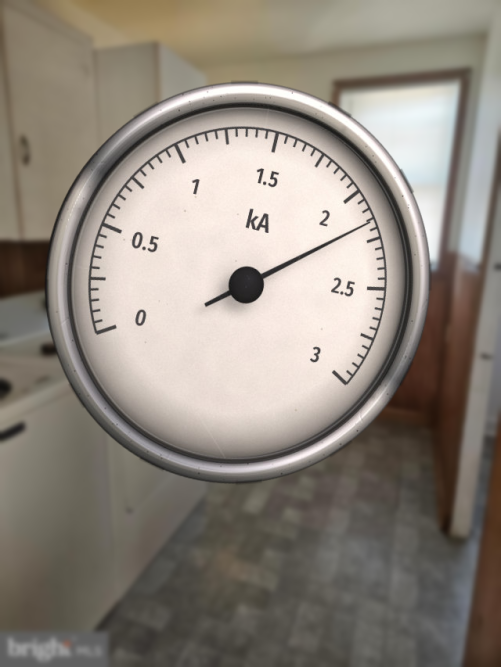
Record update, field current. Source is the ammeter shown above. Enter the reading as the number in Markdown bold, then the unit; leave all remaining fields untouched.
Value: **2.15** kA
